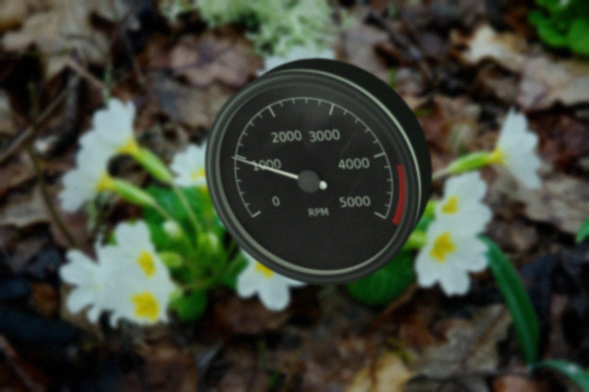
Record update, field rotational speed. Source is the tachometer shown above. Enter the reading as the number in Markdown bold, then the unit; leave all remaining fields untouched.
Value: **1000** rpm
